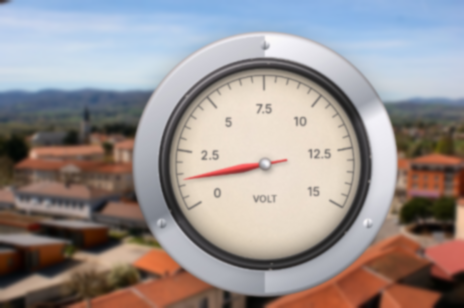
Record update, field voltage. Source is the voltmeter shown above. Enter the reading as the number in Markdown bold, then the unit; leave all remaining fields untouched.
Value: **1.25** V
